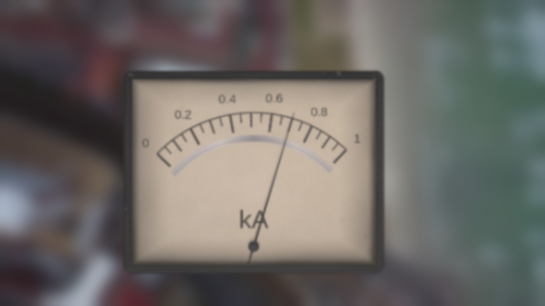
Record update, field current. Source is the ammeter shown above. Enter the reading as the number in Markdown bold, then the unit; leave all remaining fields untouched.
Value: **0.7** kA
